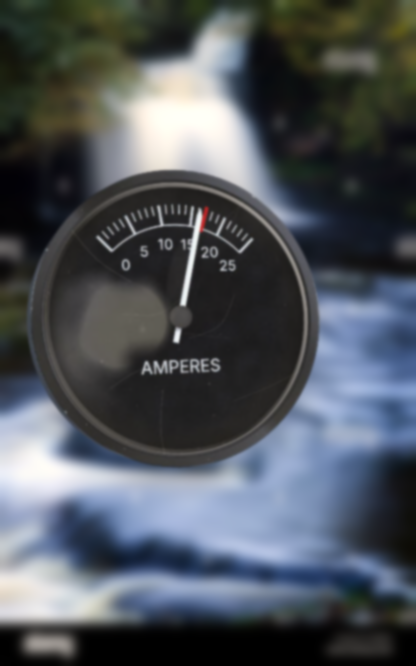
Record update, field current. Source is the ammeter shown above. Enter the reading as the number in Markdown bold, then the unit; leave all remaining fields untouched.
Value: **16** A
